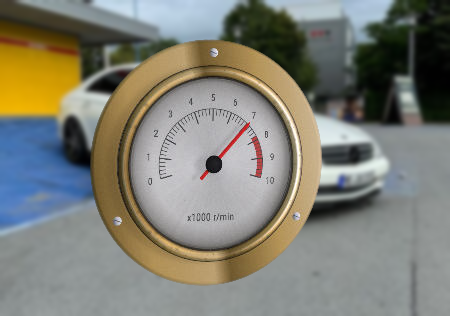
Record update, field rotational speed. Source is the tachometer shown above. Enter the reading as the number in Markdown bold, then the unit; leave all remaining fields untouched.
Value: **7000** rpm
